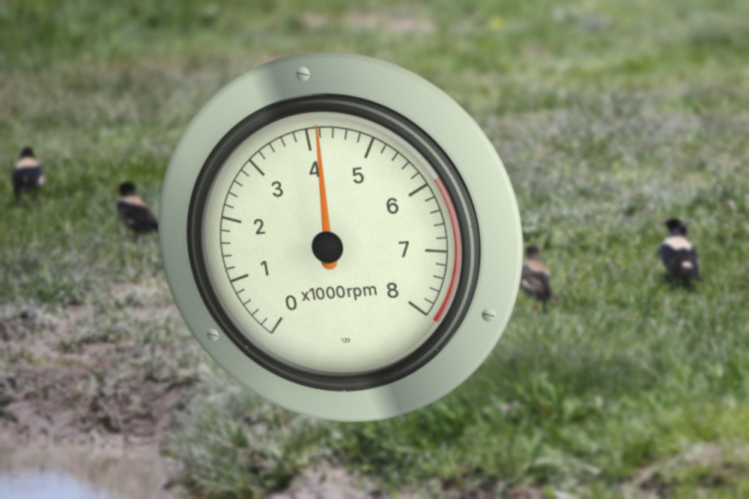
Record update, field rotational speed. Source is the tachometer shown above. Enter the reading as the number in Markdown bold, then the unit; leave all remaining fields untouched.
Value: **4200** rpm
